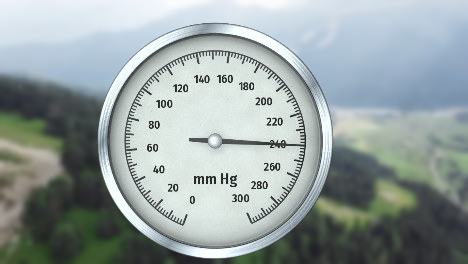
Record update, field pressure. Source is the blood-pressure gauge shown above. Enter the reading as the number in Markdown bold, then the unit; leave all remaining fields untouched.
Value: **240** mmHg
